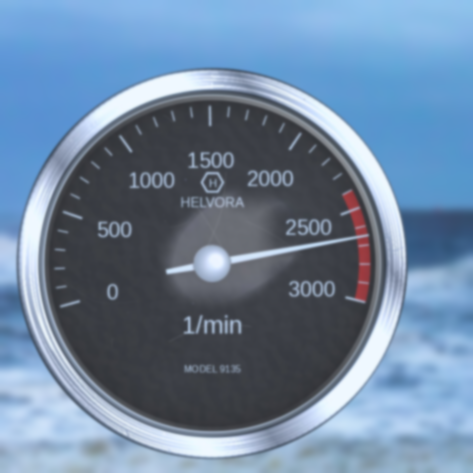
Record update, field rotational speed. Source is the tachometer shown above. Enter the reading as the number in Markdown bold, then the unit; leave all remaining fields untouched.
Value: **2650** rpm
